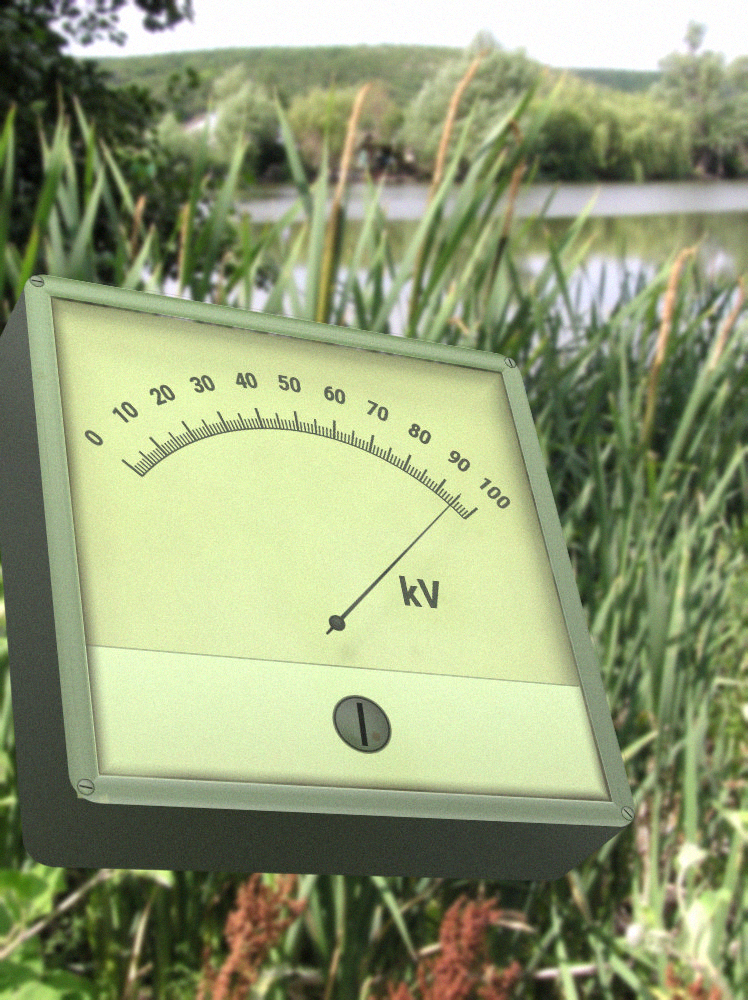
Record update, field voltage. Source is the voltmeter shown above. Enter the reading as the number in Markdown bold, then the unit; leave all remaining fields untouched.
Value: **95** kV
